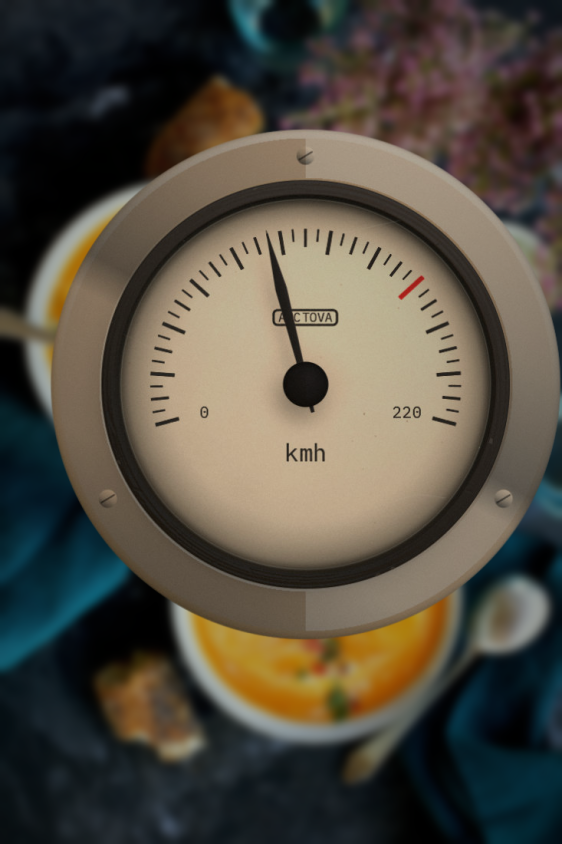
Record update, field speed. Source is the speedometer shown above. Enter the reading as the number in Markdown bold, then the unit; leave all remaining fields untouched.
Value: **95** km/h
